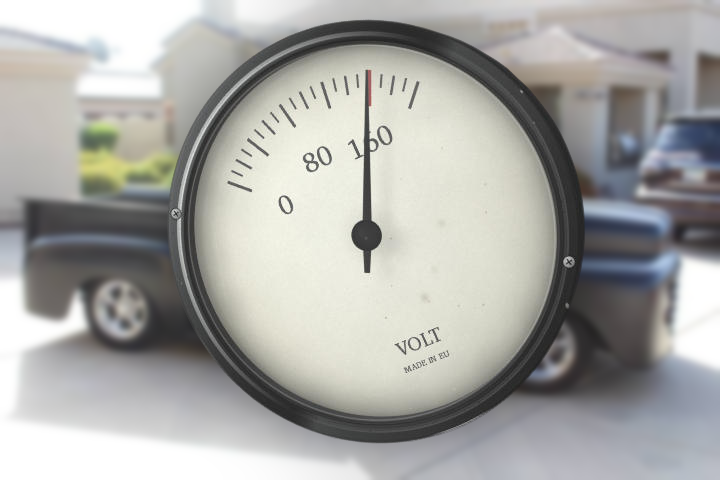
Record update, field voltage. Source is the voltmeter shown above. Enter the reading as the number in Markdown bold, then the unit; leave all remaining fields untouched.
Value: **160** V
